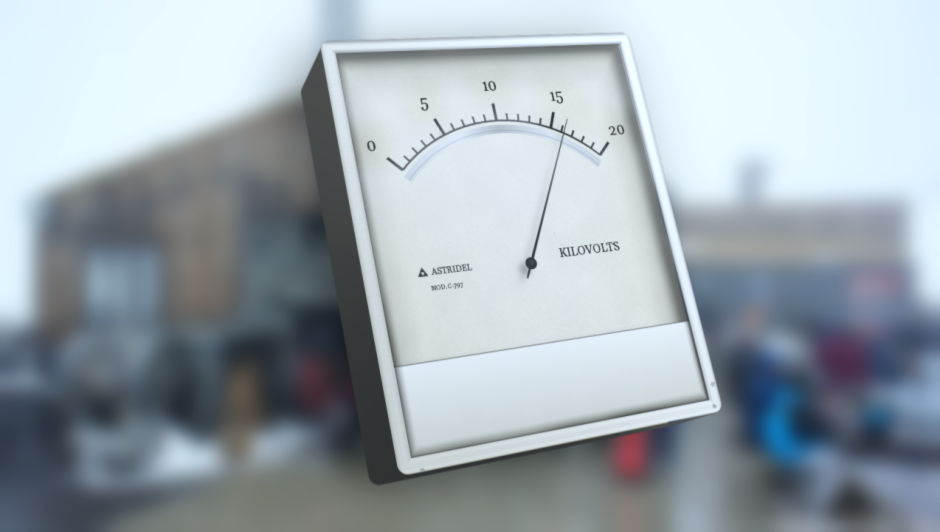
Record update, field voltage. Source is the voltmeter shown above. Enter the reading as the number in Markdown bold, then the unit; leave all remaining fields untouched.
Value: **16** kV
